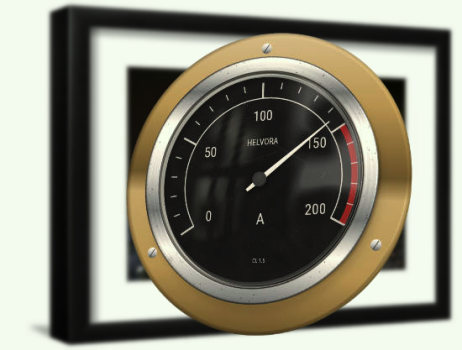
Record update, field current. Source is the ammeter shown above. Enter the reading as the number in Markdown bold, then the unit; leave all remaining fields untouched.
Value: **145** A
